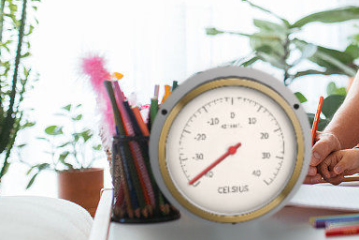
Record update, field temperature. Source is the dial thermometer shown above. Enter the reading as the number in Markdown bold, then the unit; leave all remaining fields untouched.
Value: **-38** °C
